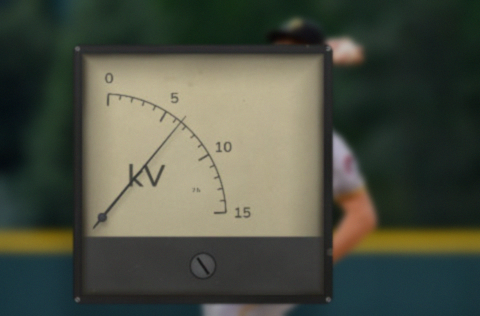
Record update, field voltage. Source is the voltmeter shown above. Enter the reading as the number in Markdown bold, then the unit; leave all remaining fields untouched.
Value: **6.5** kV
